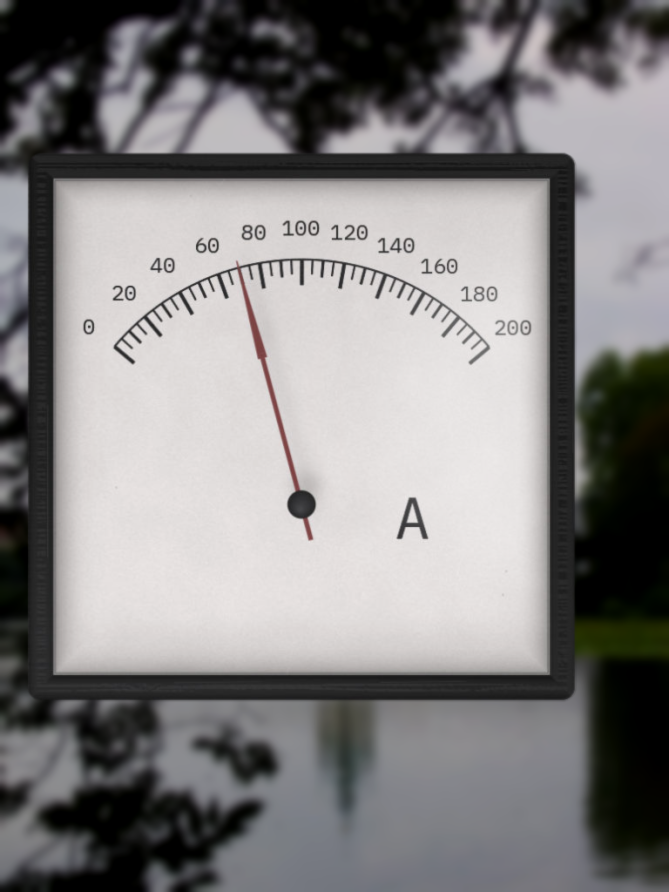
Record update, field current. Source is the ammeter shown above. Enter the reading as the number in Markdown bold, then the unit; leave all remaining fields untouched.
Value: **70** A
